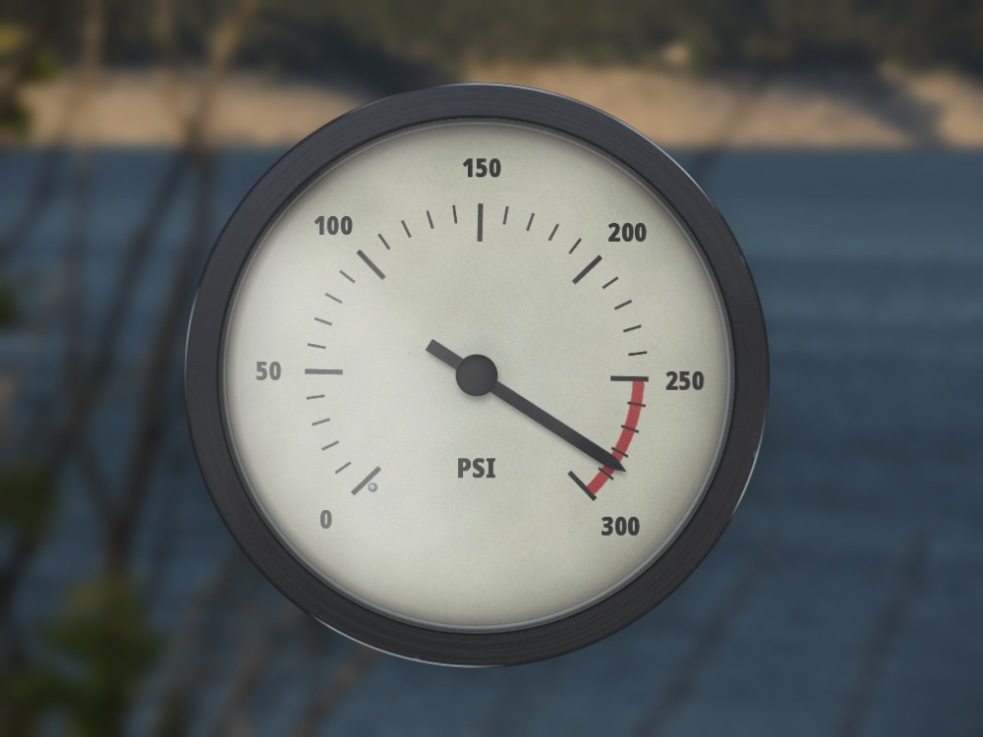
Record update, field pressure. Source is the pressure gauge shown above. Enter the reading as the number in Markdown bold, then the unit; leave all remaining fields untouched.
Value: **285** psi
